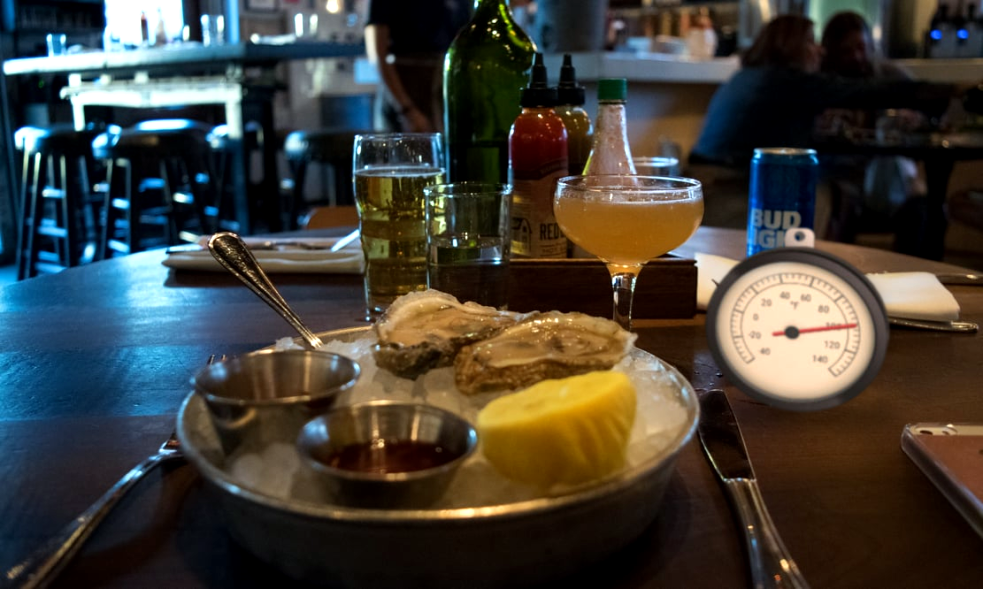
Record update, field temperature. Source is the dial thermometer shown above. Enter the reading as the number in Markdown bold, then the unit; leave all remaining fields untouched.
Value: **100** °F
